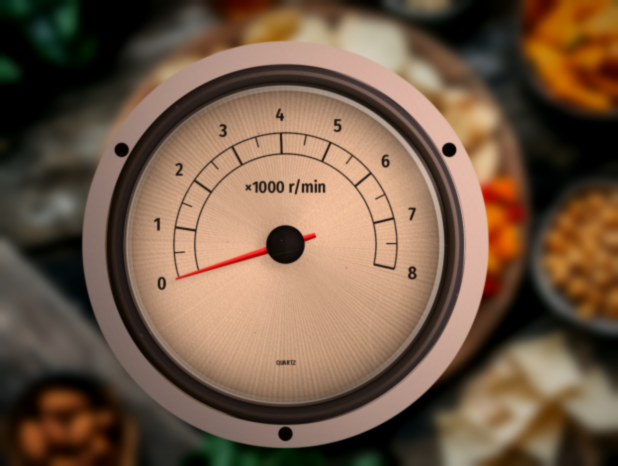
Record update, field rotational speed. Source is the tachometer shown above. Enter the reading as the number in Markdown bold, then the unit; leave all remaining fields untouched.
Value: **0** rpm
